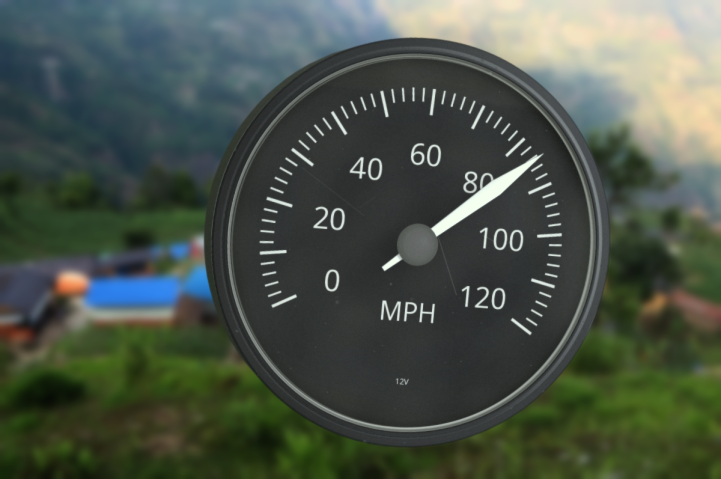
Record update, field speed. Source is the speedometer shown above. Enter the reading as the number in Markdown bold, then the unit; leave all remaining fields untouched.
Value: **84** mph
